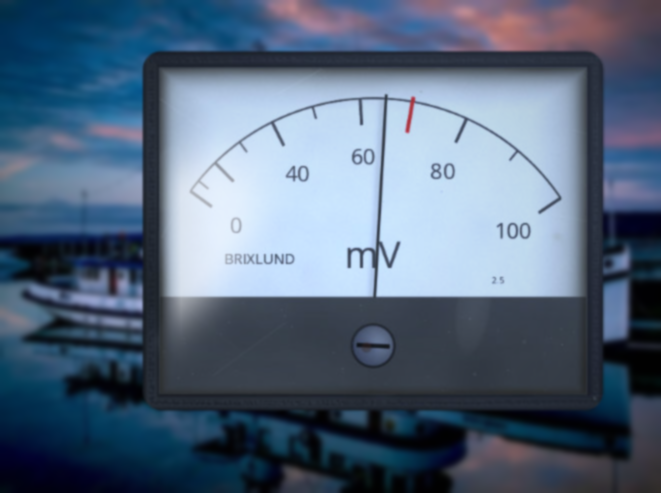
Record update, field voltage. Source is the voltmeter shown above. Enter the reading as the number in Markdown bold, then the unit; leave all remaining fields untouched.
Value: **65** mV
